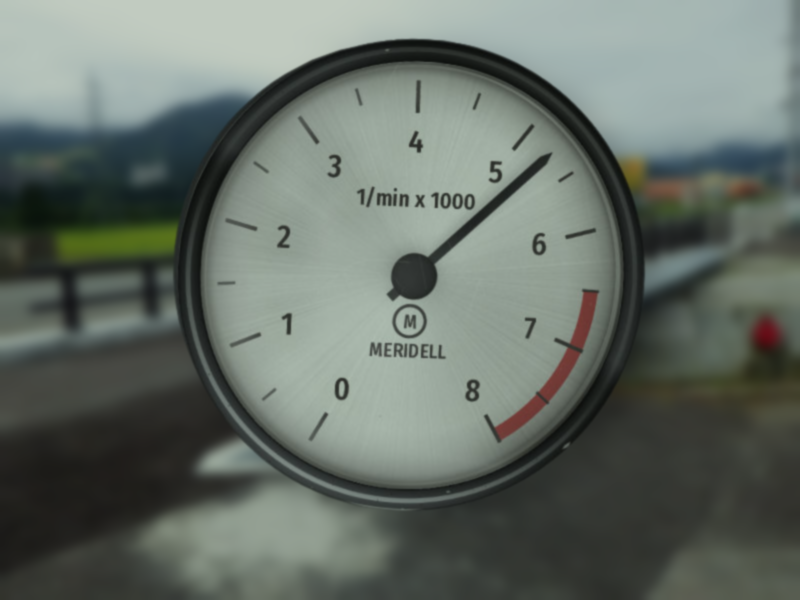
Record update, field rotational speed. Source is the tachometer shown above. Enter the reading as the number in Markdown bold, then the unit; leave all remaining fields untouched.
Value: **5250** rpm
